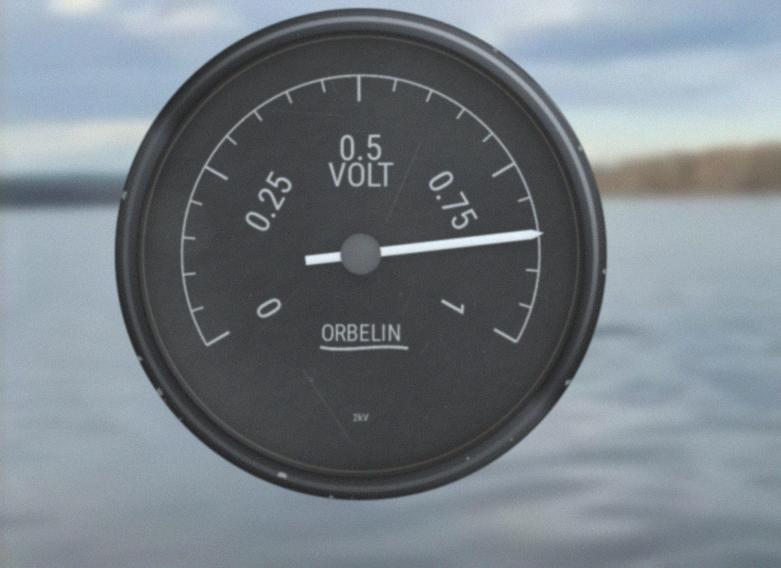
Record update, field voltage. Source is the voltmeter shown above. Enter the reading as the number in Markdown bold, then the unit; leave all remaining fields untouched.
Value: **0.85** V
